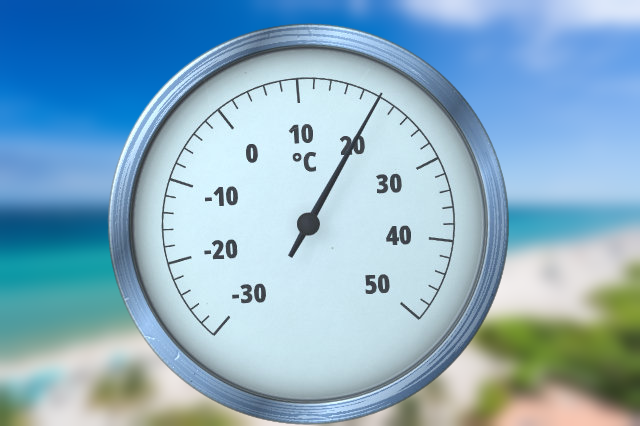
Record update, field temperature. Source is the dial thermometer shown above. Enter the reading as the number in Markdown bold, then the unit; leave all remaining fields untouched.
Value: **20** °C
